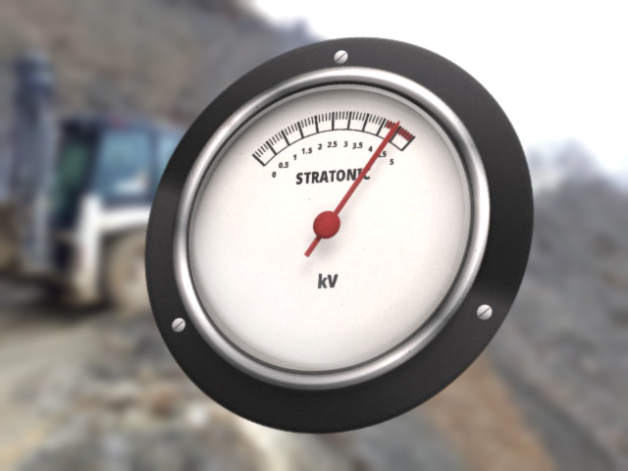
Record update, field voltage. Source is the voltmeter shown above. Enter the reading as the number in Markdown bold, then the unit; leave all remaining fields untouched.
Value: **4.5** kV
